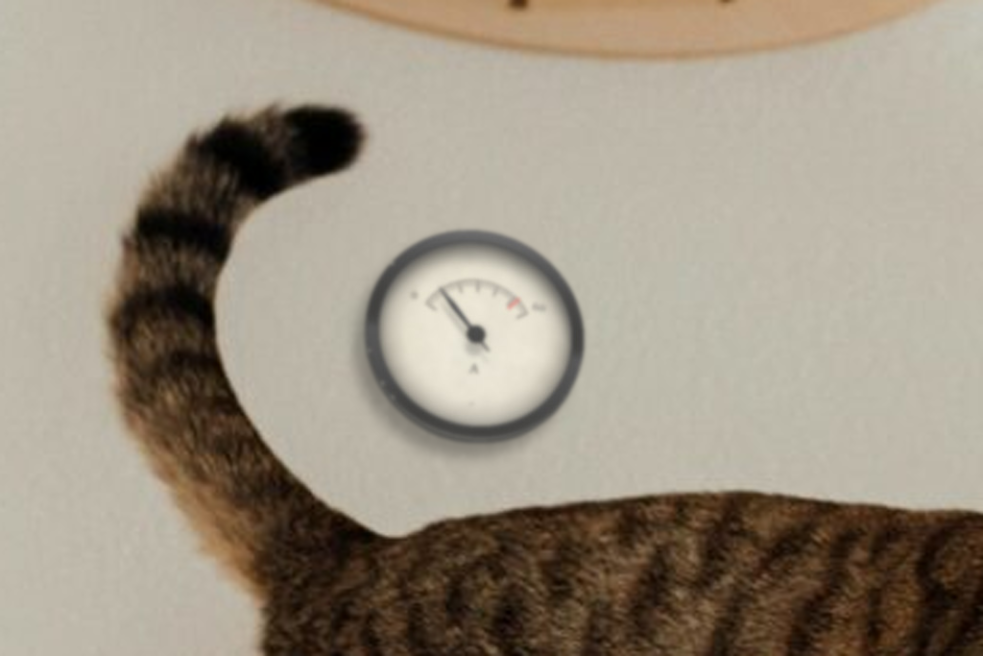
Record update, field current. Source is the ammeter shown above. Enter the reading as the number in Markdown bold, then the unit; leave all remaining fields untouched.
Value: **10** A
